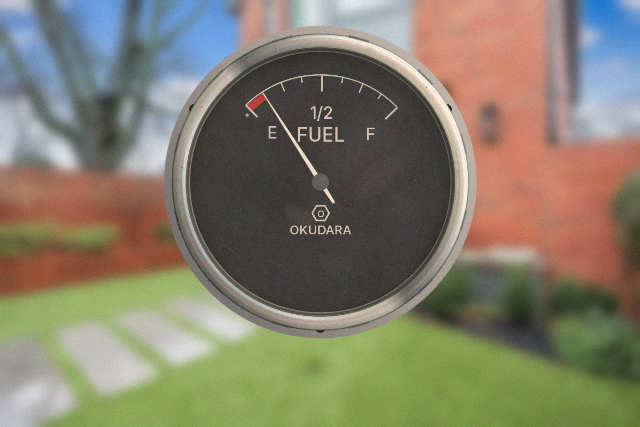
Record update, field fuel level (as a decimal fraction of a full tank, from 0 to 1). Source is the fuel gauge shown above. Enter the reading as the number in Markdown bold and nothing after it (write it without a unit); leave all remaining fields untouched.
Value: **0.125**
